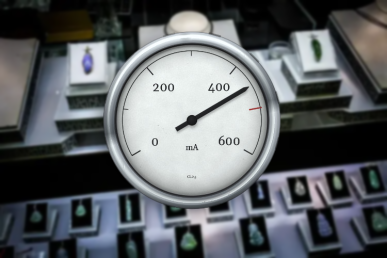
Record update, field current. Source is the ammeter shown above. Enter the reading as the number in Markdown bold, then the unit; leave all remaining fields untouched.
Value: **450** mA
